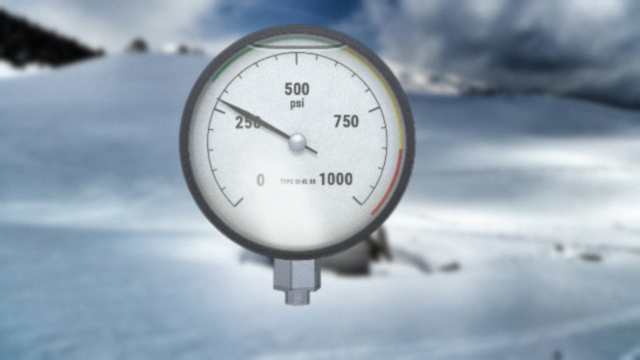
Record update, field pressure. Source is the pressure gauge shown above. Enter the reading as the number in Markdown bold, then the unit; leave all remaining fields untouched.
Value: **275** psi
